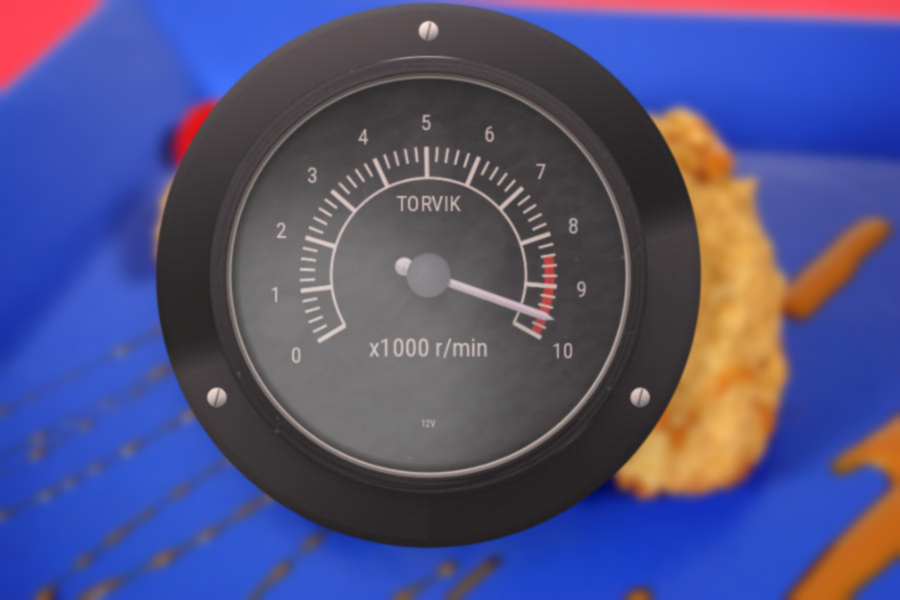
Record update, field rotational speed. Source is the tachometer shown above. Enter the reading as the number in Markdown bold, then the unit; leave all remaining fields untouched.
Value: **9600** rpm
